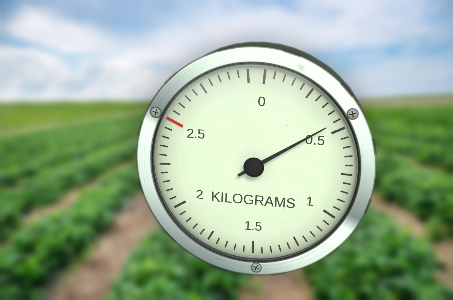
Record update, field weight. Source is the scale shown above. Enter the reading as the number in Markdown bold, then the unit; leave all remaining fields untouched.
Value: **0.45** kg
